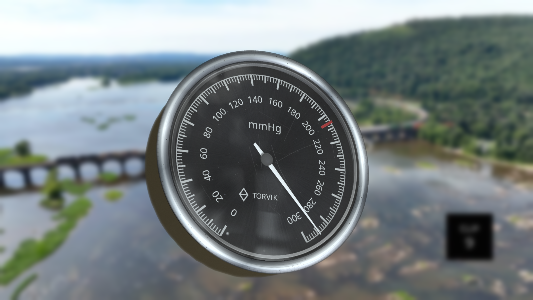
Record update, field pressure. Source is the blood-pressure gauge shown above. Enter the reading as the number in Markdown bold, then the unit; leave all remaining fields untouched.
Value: **290** mmHg
